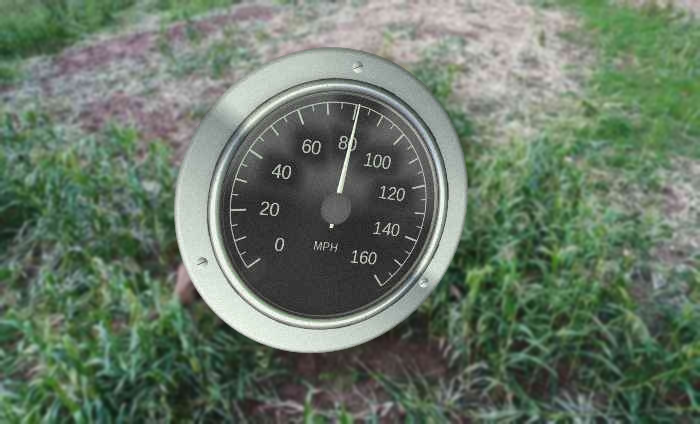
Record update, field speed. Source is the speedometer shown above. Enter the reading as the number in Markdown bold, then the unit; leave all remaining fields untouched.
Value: **80** mph
